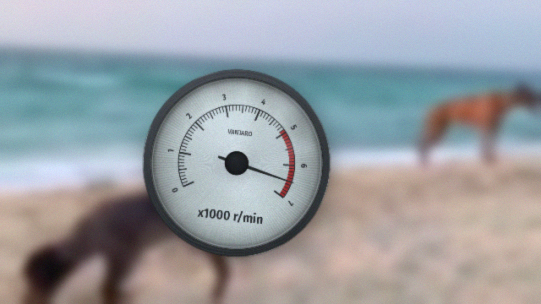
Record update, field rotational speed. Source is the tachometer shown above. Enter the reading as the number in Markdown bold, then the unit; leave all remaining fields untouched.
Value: **6500** rpm
